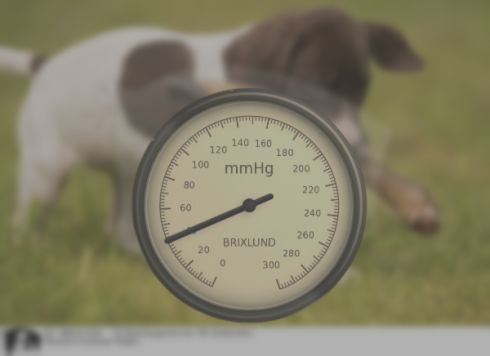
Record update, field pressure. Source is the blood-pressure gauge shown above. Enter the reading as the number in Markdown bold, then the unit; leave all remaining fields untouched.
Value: **40** mmHg
